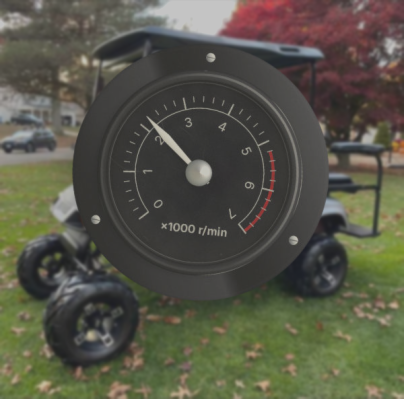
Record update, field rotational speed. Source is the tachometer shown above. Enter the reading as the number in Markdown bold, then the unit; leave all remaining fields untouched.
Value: **2200** rpm
